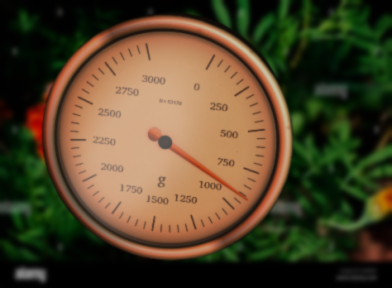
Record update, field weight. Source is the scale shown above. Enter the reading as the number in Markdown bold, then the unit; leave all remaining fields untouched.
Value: **900** g
